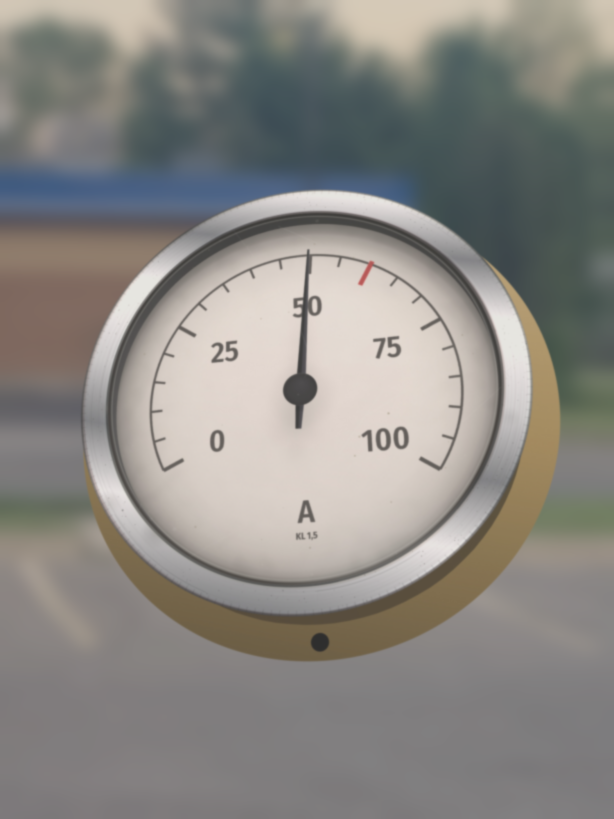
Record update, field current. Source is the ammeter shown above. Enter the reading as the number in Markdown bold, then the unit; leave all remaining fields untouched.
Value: **50** A
